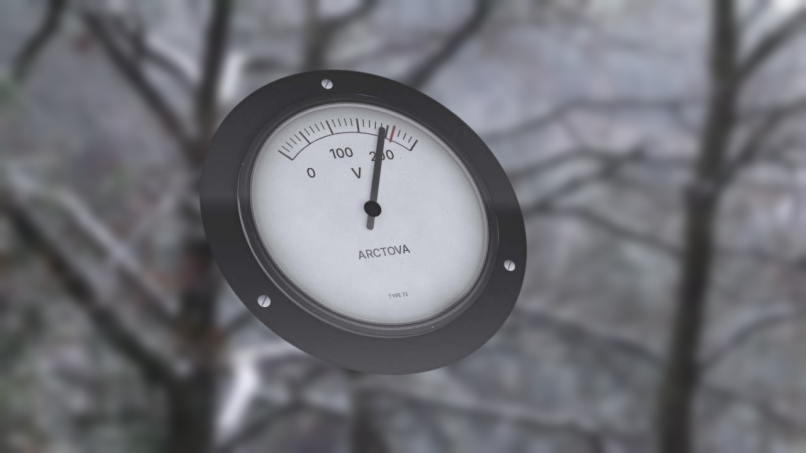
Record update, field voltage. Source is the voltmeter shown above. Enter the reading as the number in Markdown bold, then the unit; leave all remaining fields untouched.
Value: **190** V
